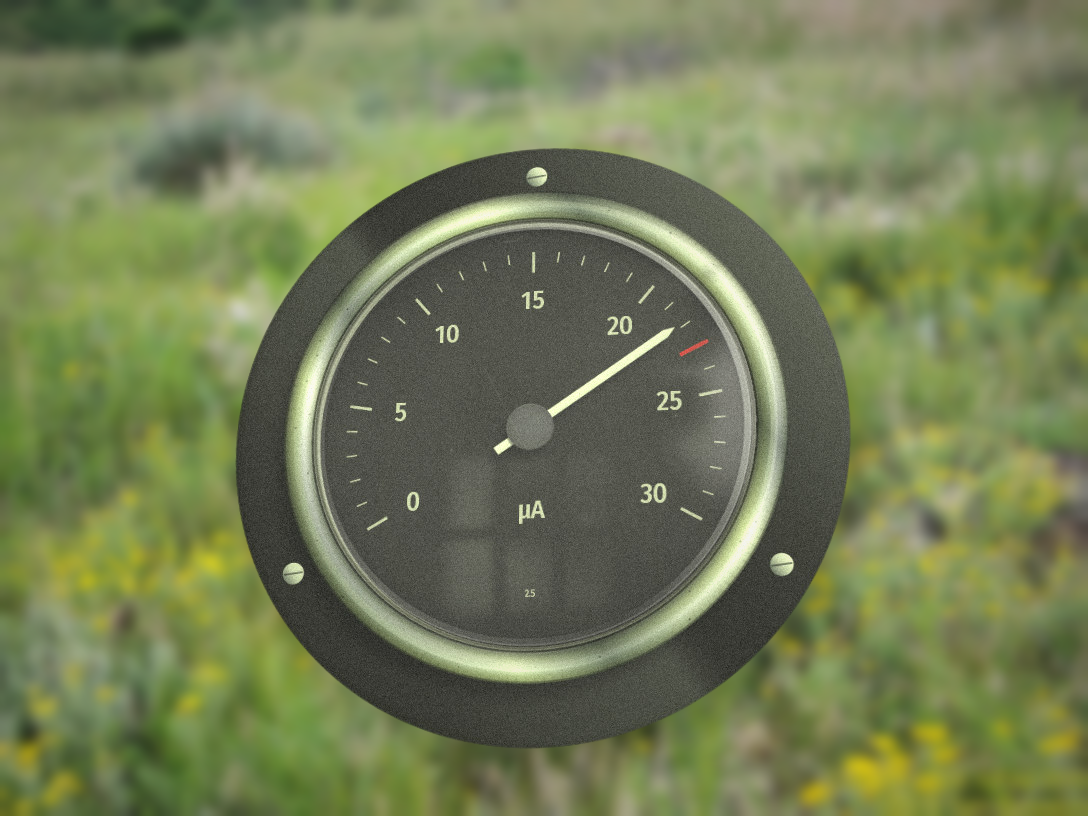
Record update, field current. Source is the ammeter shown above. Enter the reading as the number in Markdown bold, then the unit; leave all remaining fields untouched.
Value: **22** µA
